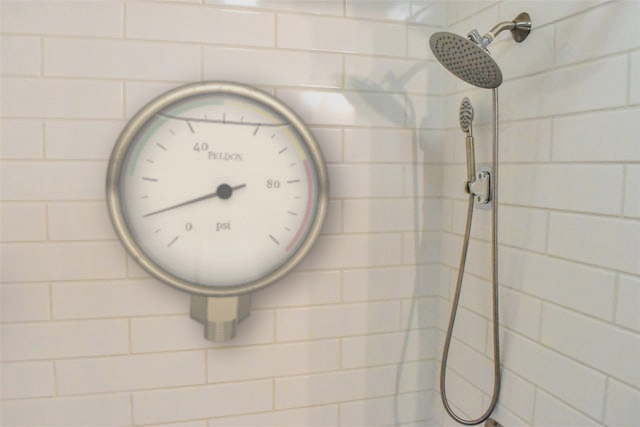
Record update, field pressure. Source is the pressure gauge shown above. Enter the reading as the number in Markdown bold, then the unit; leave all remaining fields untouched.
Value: **10** psi
